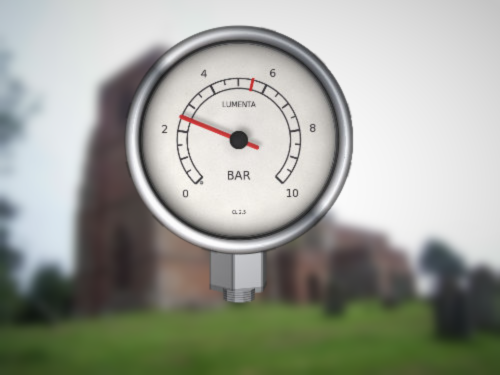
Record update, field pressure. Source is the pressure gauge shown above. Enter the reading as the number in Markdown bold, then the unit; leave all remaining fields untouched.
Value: **2.5** bar
